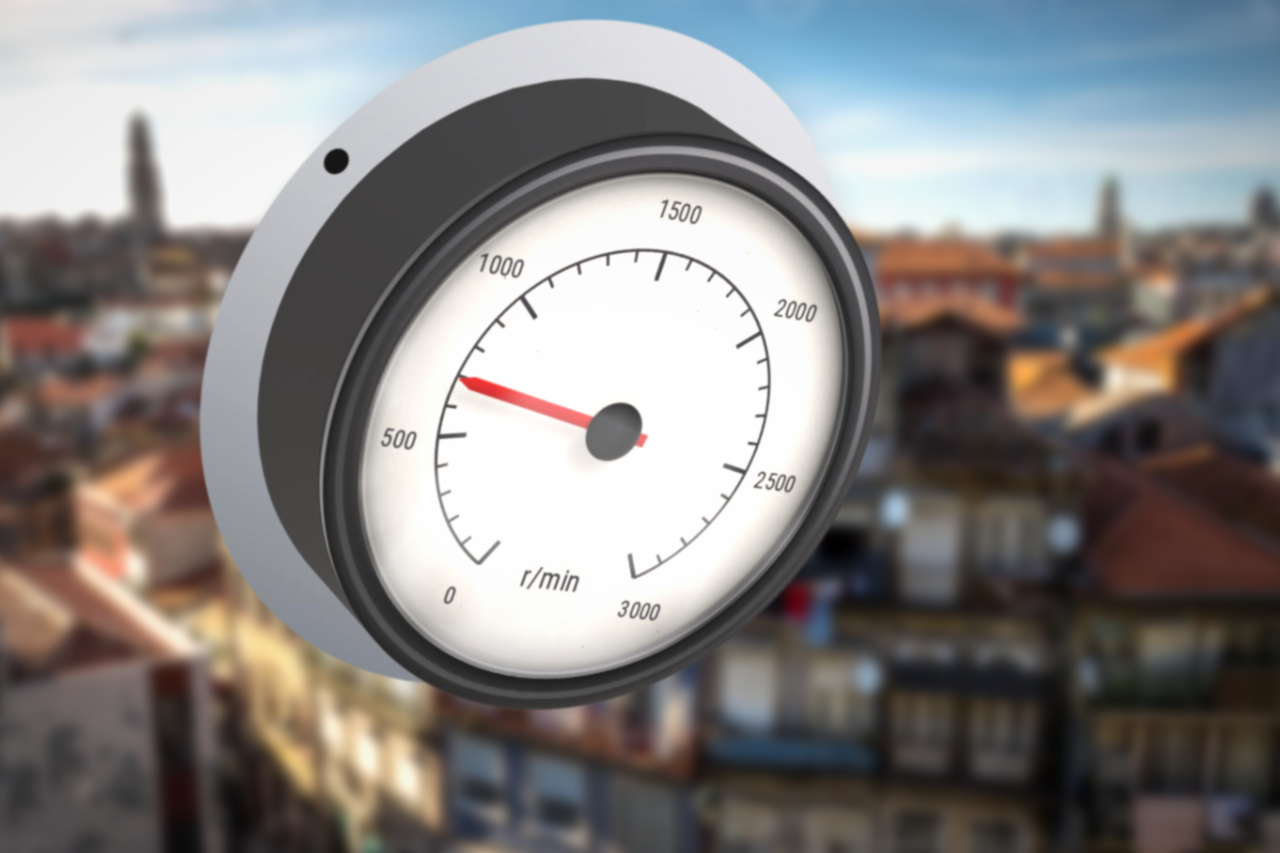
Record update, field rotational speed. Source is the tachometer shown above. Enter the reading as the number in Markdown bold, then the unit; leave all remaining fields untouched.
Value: **700** rpm
